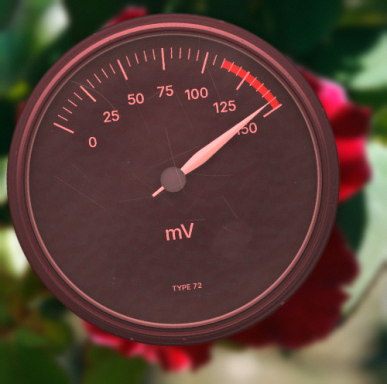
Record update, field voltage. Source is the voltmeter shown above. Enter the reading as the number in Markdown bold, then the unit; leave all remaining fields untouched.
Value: **145** mV
